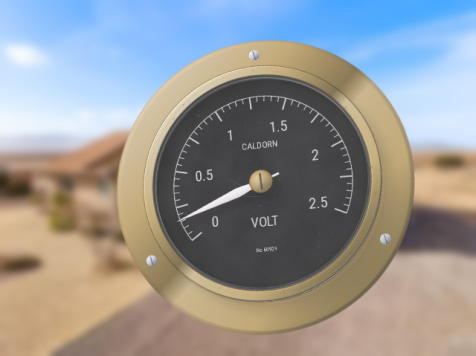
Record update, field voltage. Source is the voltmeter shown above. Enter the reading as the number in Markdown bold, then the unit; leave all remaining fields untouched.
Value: **0.15** V
